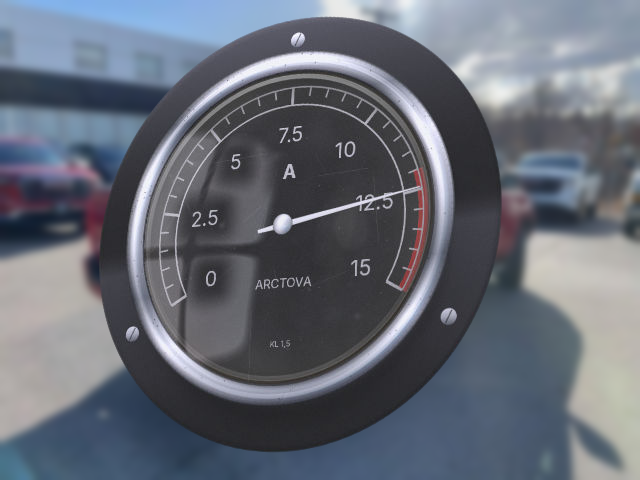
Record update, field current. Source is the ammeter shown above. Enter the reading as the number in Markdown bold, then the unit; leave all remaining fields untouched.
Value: **12.5** A
